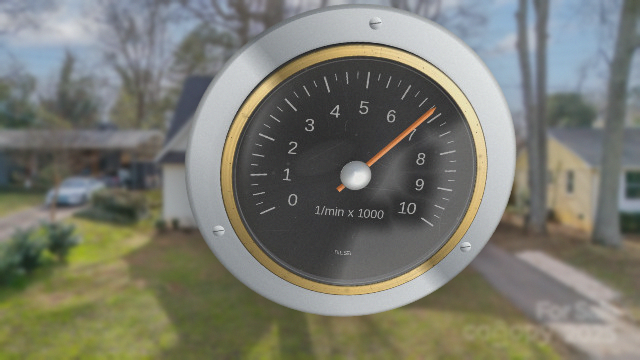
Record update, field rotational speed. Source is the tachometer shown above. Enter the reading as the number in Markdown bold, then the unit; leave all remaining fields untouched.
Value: **6750** rpm
